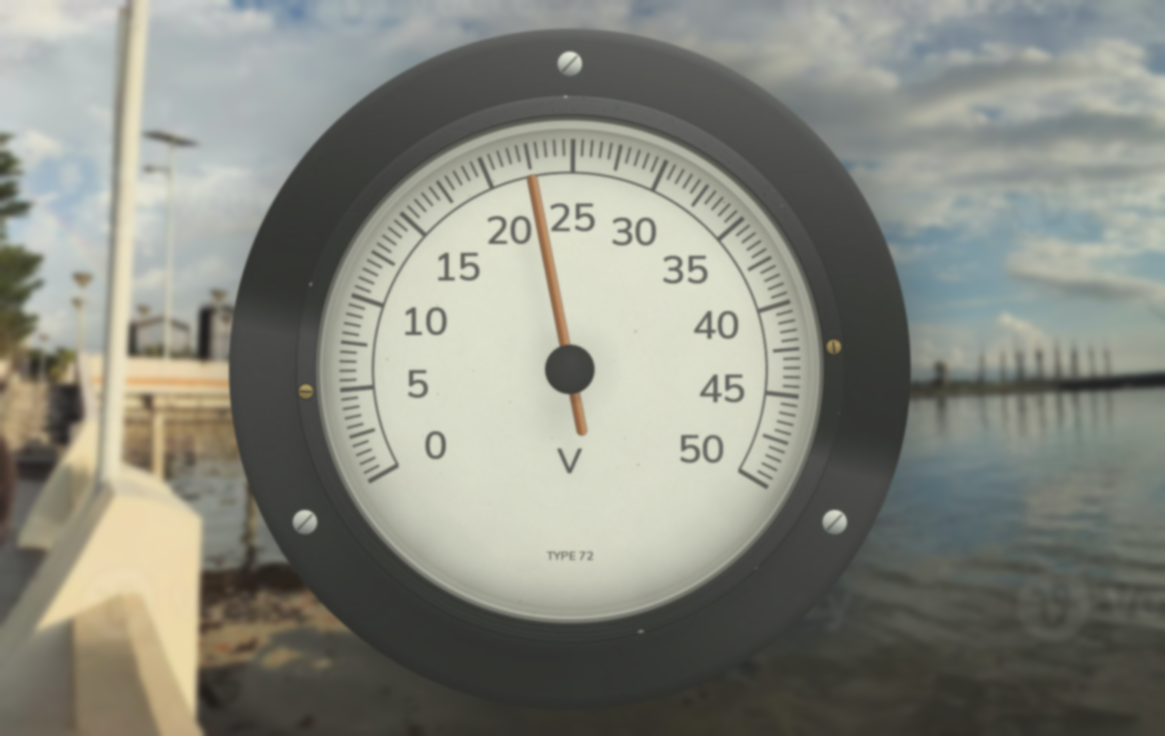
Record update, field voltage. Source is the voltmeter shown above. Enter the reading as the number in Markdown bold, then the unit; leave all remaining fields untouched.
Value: **22.5** V
